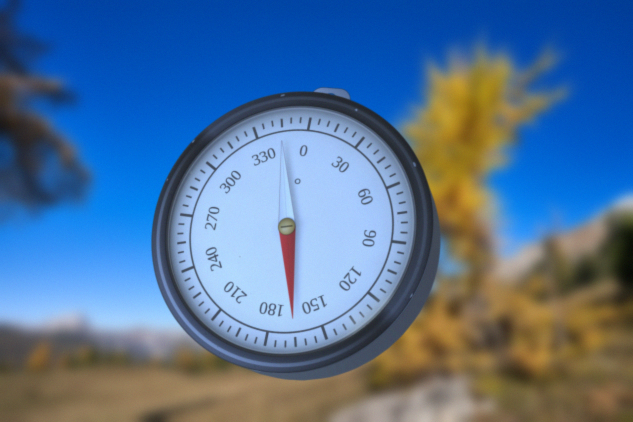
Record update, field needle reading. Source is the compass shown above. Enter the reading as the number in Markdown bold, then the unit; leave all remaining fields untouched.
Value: **165** °
